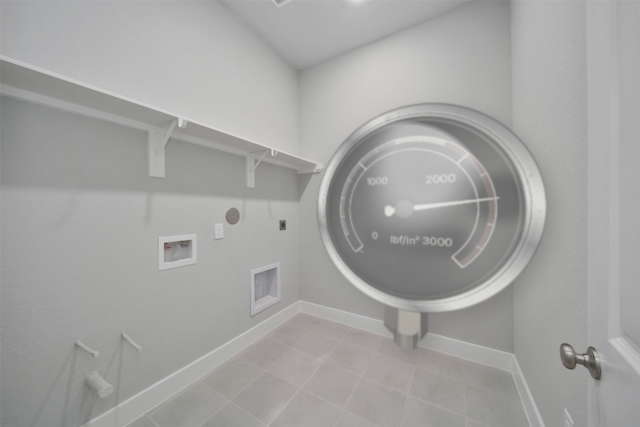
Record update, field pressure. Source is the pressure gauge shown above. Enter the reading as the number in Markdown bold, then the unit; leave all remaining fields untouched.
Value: **2400** psi
